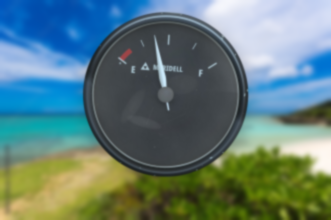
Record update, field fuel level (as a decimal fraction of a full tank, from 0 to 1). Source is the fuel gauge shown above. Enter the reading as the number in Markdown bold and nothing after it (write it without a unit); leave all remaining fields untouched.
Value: **0.375**
